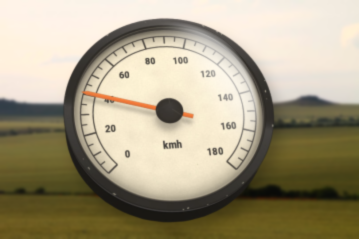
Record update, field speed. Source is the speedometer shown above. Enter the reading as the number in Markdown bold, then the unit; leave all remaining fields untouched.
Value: **40** km/h
